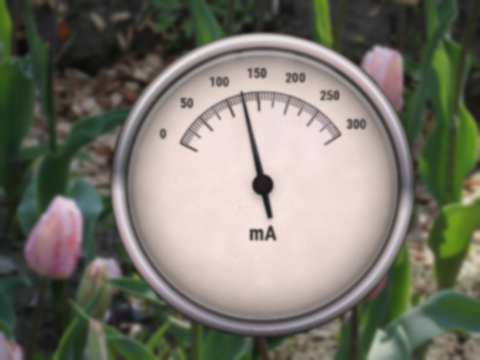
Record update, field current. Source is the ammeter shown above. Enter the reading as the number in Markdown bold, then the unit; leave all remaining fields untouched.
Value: **125** mA
